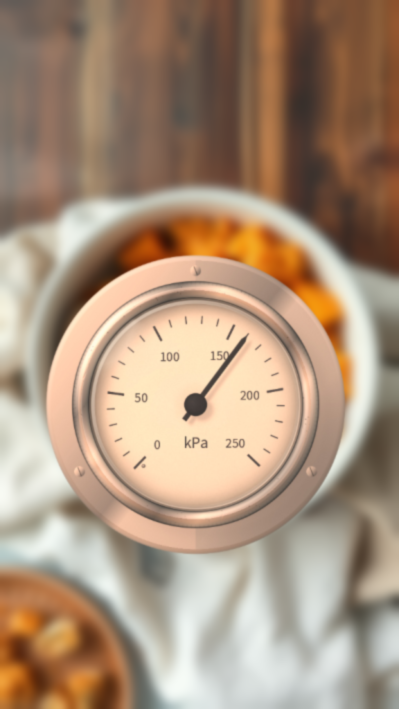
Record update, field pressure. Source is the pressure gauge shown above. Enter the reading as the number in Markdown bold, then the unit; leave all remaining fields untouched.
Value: **160** kPa
